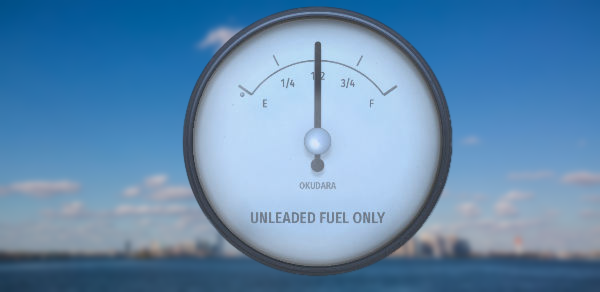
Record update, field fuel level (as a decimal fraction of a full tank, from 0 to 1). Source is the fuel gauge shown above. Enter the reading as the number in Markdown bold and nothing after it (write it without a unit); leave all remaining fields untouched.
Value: **0.5**
